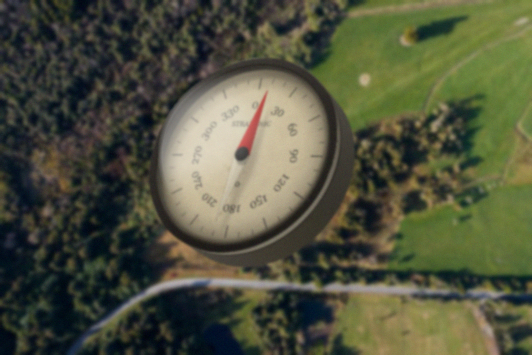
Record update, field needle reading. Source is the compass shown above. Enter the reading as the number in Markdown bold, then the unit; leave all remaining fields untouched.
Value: **10** °
